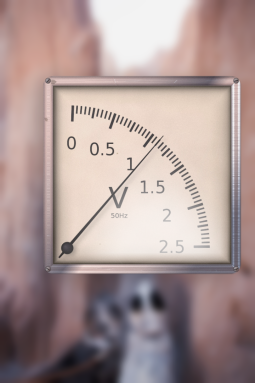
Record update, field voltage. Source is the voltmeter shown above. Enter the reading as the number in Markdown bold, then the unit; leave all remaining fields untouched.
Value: **1.1** V
